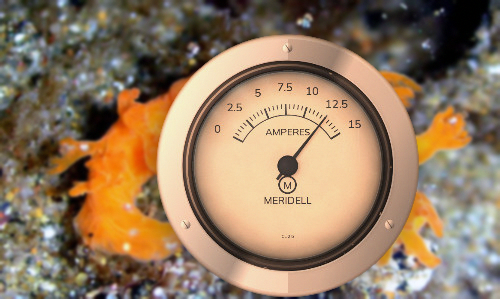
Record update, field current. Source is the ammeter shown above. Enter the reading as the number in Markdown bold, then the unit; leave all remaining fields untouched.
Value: **12.5** A
